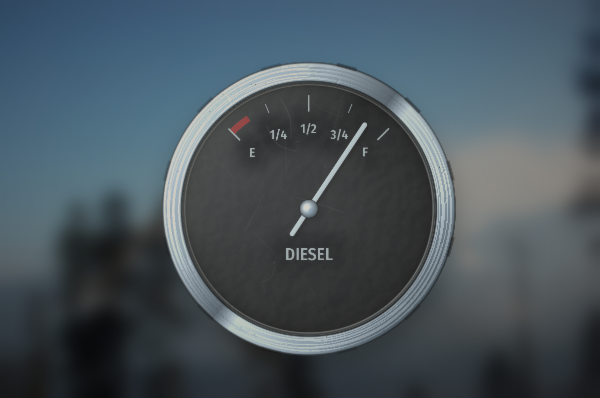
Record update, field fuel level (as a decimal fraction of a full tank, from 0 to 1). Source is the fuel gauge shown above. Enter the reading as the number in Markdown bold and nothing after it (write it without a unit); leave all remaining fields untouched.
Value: **0.875**
